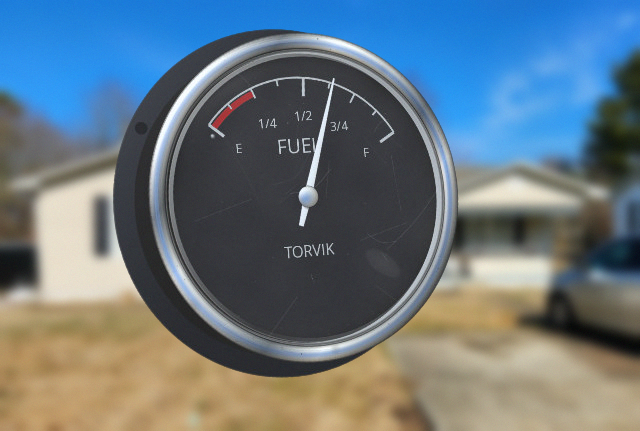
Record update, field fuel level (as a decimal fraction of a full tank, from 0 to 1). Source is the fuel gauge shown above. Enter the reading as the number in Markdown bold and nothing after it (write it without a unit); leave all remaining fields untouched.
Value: **0.625**
